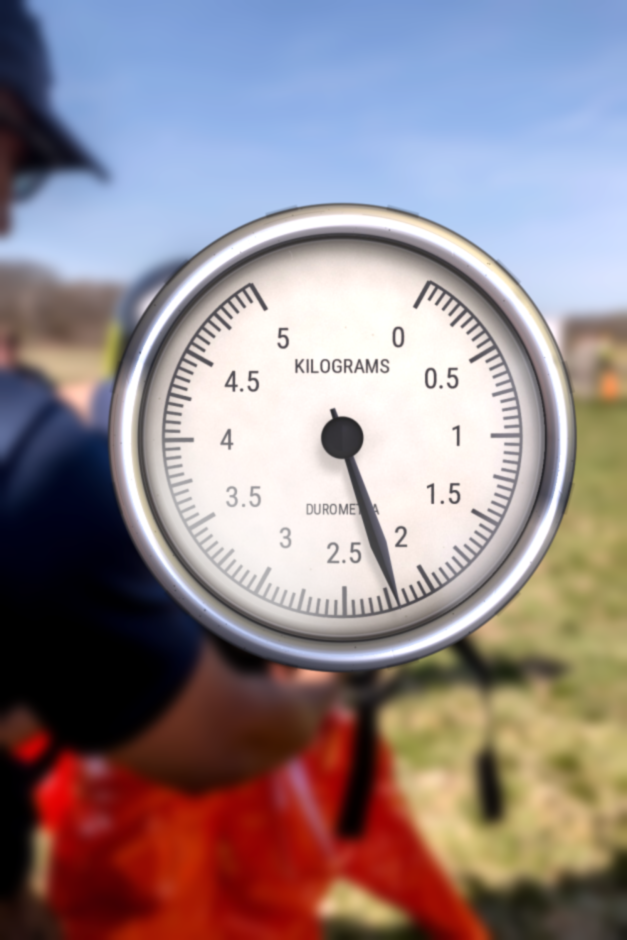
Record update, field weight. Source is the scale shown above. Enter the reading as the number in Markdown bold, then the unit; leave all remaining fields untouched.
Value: **2.2** kg
